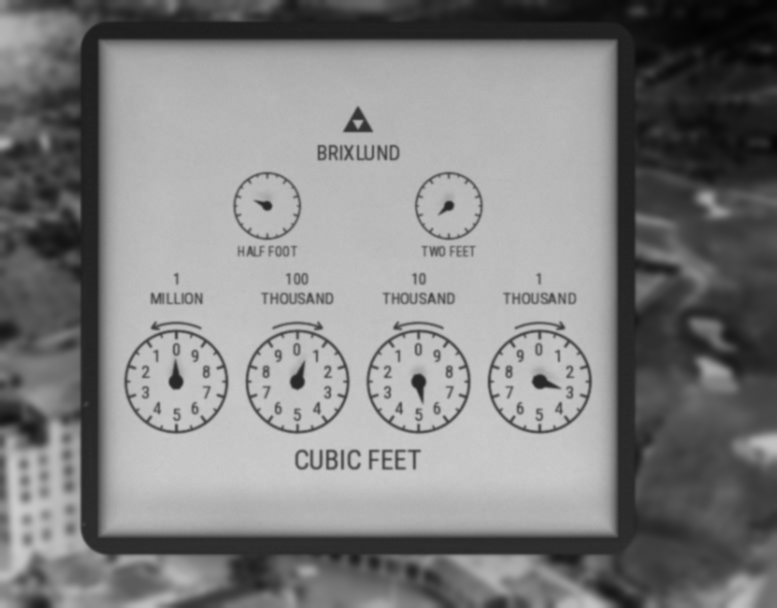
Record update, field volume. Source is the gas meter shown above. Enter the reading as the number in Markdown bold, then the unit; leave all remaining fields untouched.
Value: **5300** ft³
